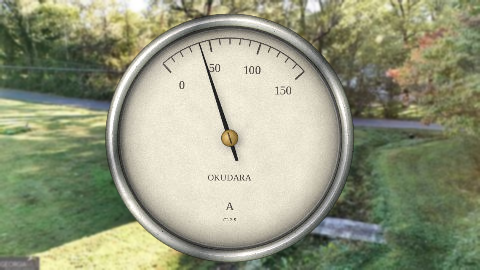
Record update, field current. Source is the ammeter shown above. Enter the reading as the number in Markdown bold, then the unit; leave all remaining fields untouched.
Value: **40** A
